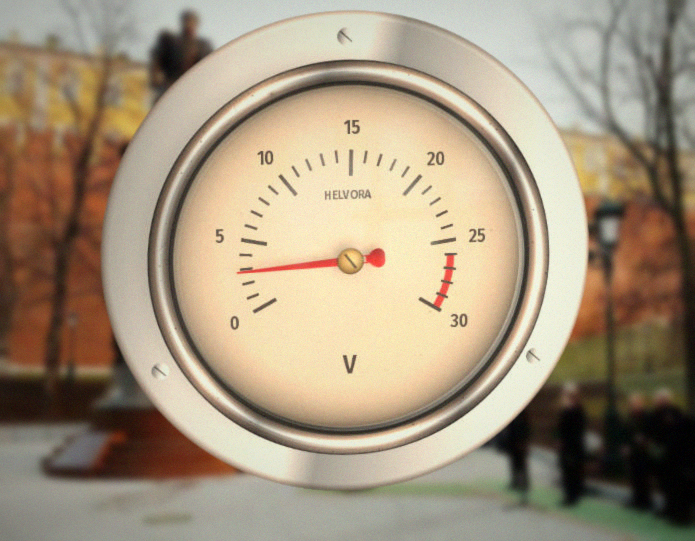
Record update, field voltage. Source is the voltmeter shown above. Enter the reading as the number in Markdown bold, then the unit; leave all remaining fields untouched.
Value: **3** V
